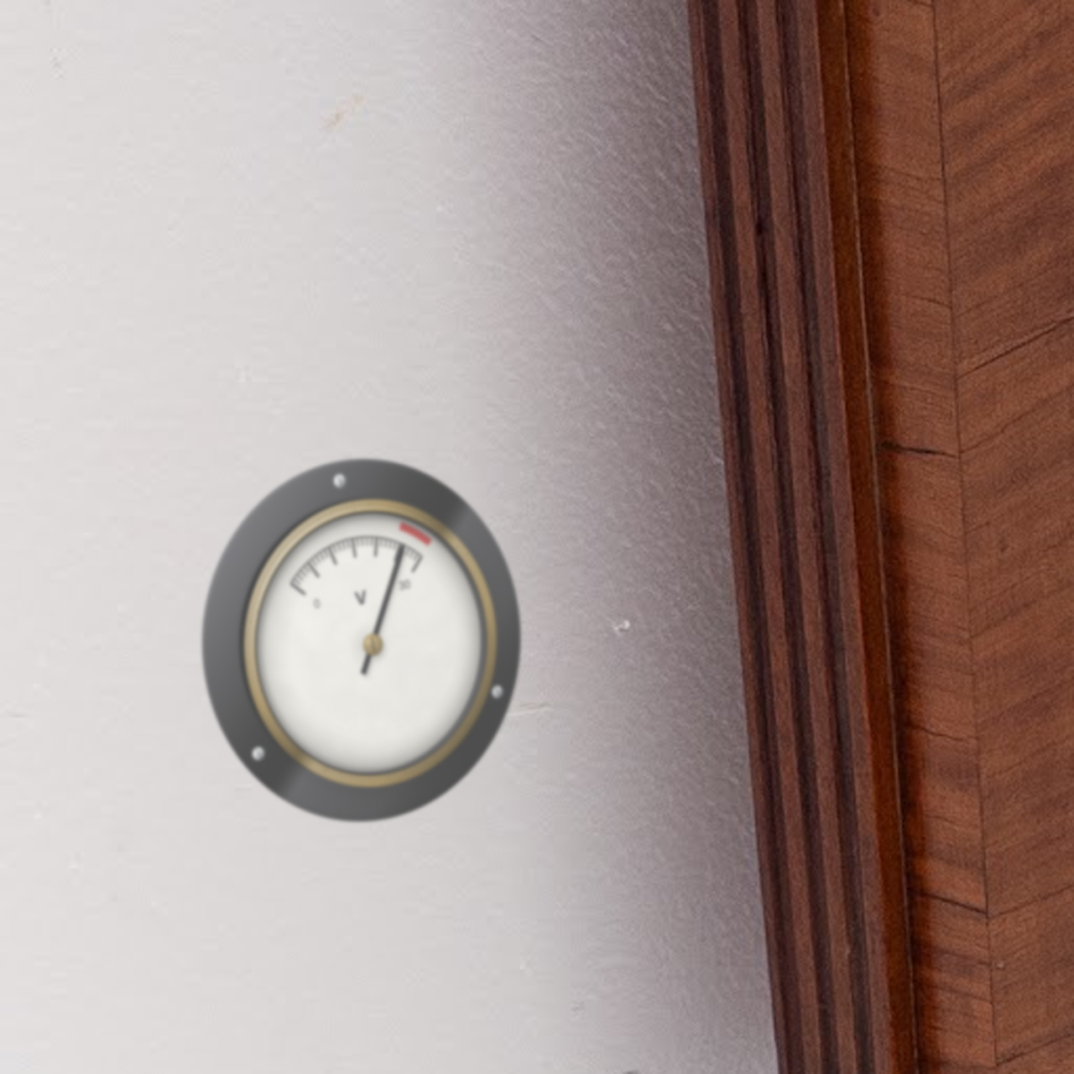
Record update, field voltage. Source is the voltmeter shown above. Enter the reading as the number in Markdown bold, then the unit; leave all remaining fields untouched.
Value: **25** V
